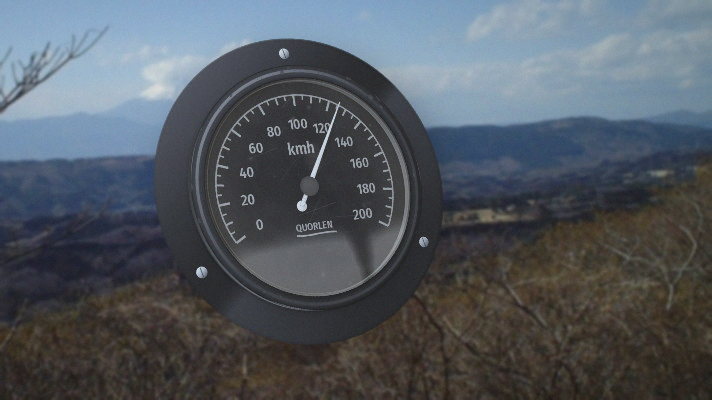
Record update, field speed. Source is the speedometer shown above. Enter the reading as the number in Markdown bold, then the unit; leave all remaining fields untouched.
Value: **125** km/h
